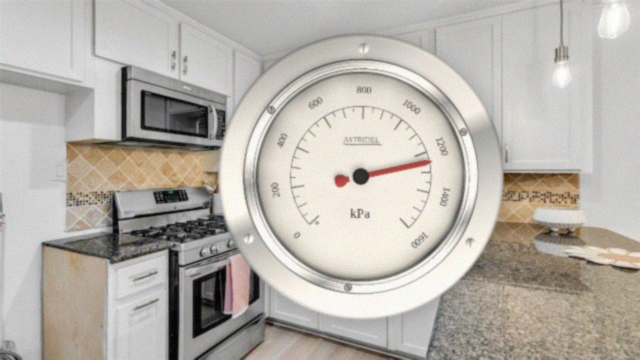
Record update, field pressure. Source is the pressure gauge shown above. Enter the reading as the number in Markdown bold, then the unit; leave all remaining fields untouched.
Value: **1250** kPa
